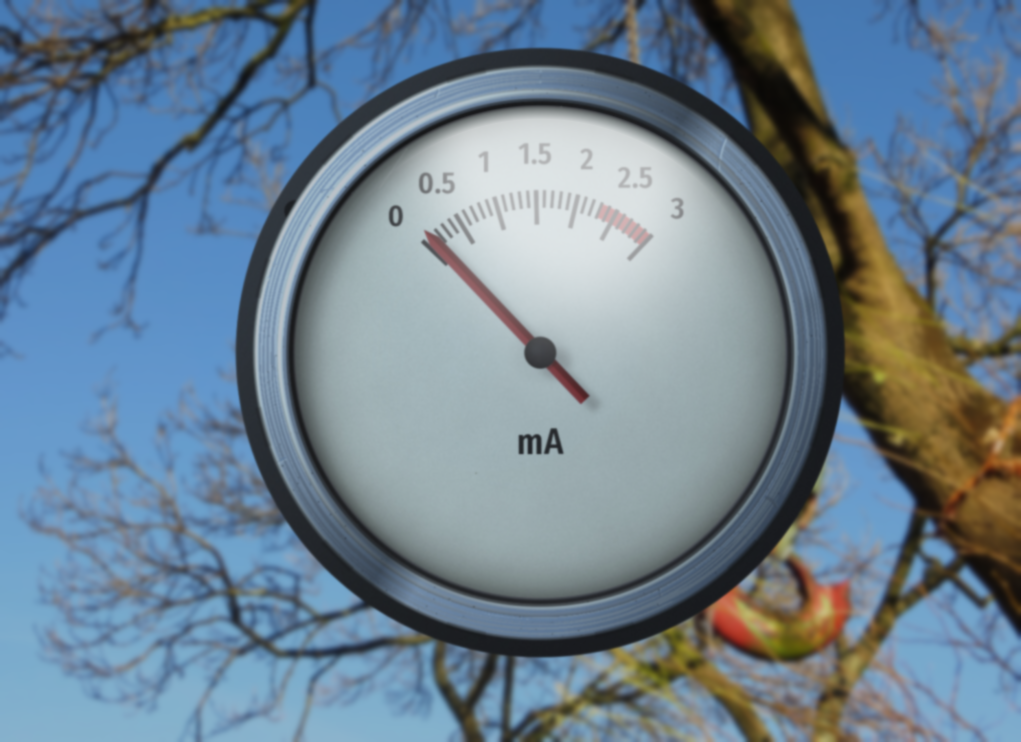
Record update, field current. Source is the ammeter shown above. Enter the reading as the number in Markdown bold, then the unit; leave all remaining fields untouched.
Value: **0.1** mA
